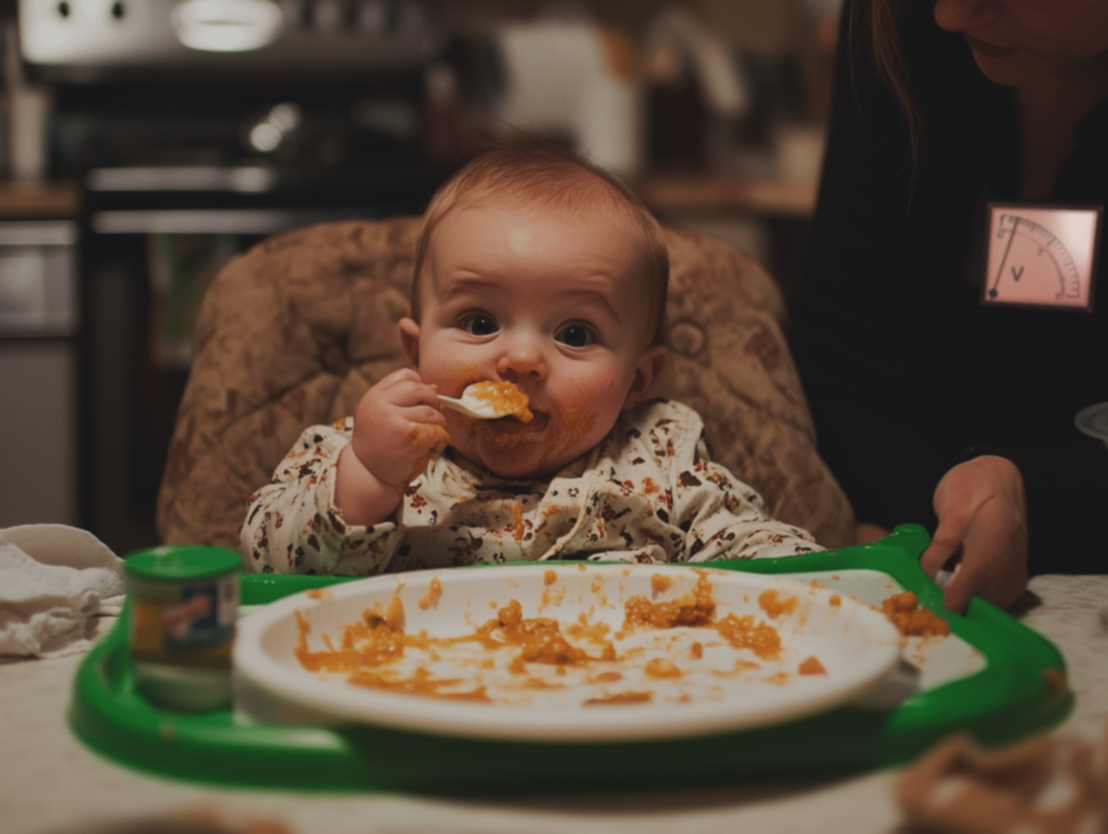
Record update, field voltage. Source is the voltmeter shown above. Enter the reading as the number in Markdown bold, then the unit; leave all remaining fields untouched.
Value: **1** V
